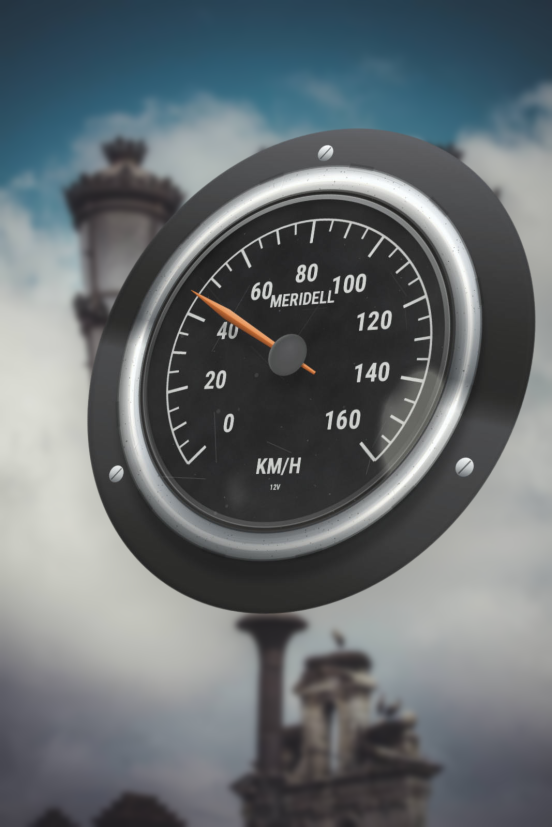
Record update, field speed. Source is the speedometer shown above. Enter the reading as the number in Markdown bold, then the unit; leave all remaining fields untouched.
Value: **45** km/h
